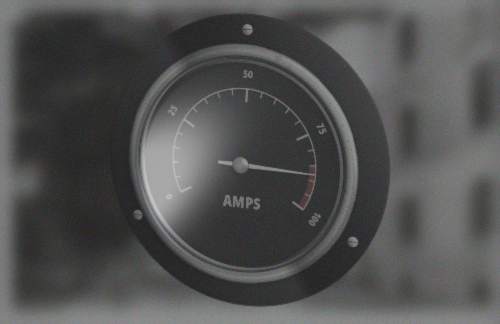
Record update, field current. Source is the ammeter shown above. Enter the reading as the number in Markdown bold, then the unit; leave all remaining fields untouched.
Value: **87.5** A
